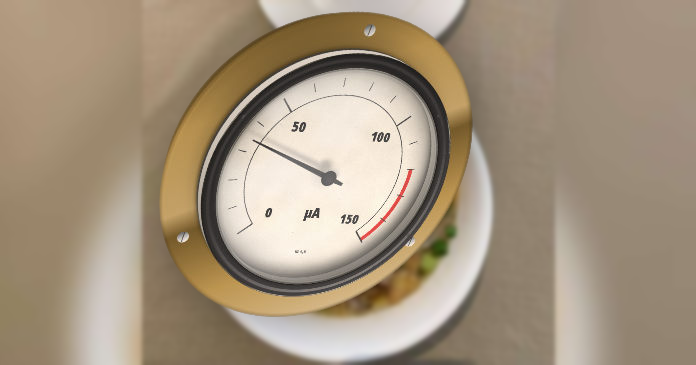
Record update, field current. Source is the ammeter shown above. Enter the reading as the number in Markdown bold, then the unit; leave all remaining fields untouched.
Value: **35** µA
